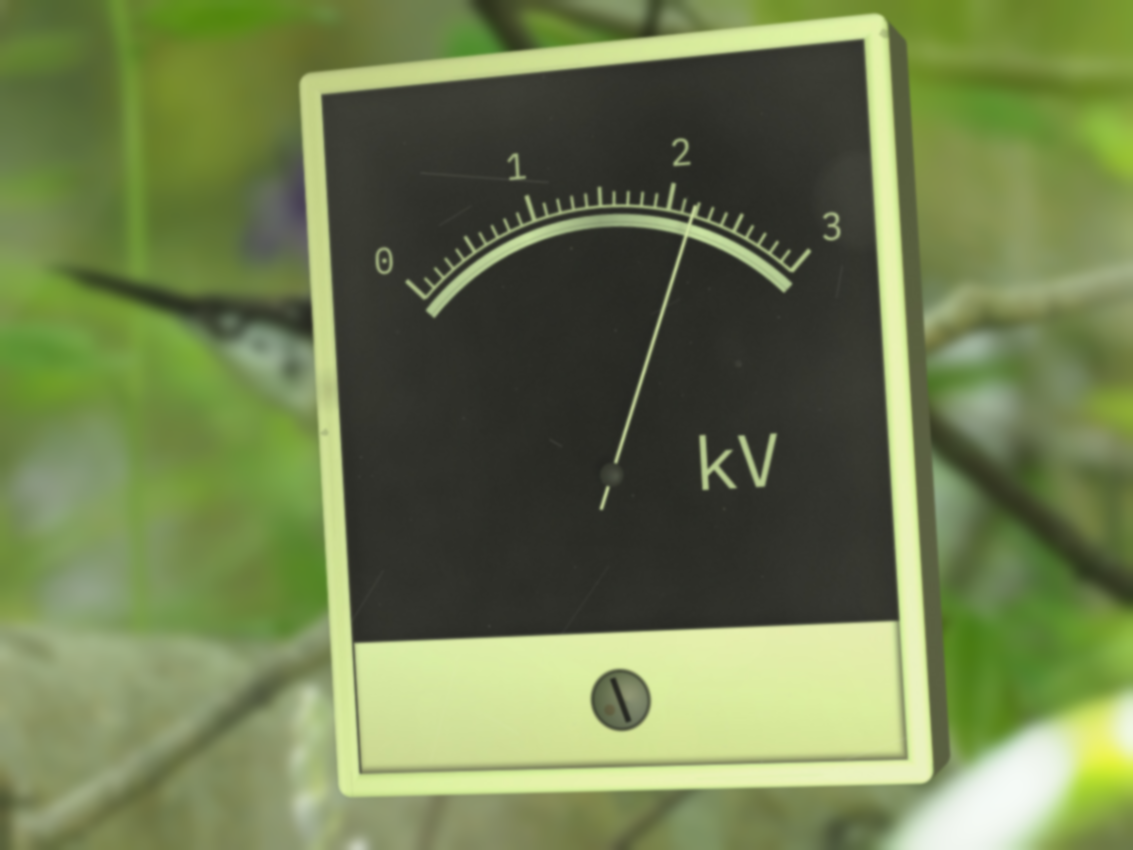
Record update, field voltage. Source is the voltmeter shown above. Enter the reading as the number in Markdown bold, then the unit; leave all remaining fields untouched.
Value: **2.2** kV
